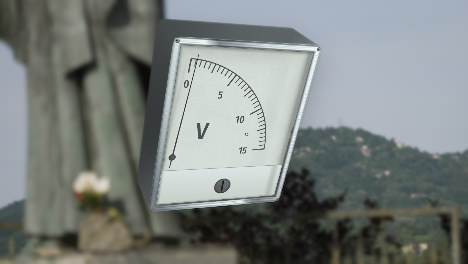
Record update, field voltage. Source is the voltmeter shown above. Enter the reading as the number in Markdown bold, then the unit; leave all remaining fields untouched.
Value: **0.5** V
